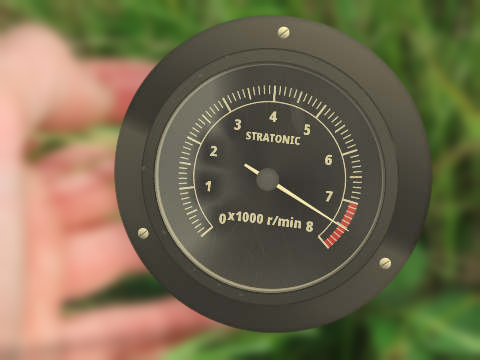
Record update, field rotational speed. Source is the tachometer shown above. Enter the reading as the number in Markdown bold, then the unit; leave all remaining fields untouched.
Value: **7500** rpm
